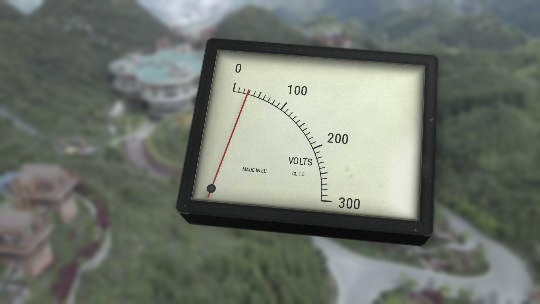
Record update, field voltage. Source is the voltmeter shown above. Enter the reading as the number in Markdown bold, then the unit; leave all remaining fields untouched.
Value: **30** V
